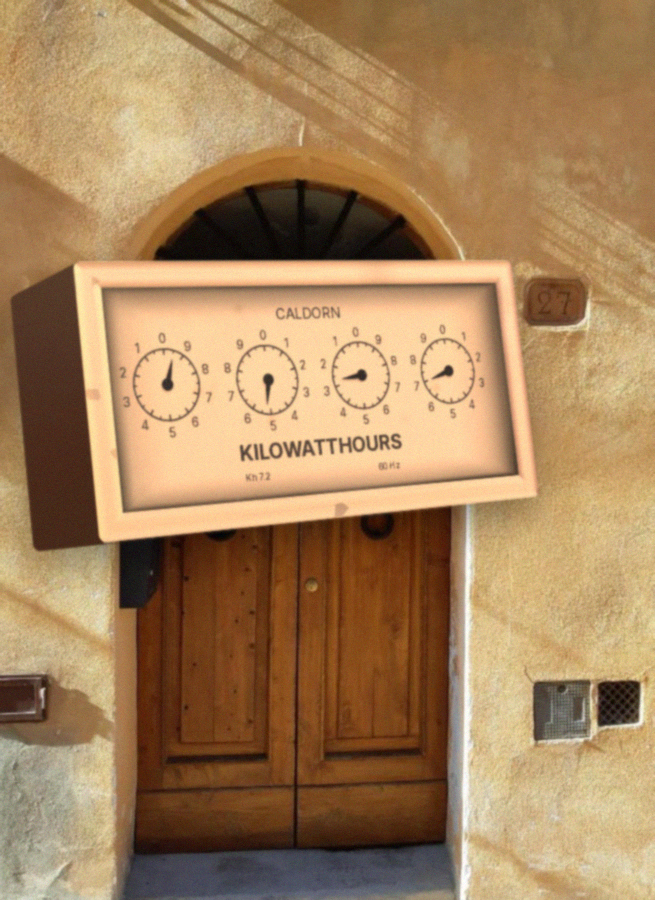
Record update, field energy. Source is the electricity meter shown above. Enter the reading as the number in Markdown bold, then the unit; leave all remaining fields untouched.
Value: **9527** kWh
